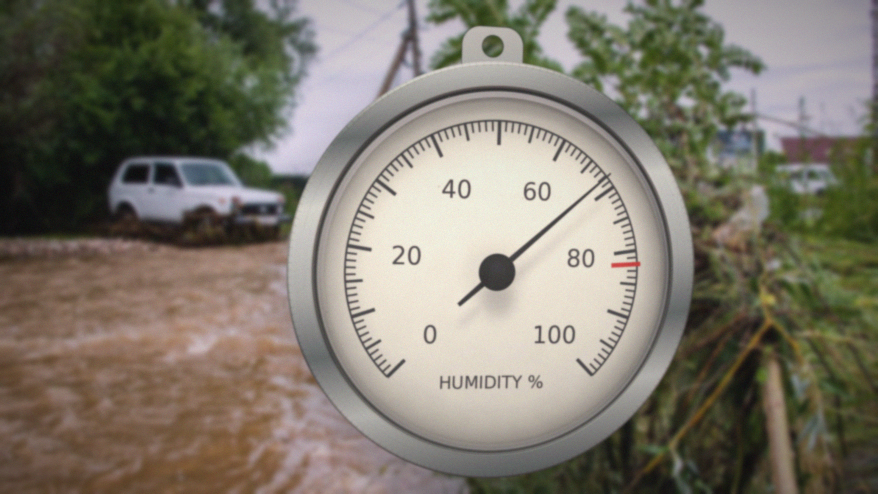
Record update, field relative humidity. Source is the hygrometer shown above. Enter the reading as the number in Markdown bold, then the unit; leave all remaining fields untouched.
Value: **68** %
